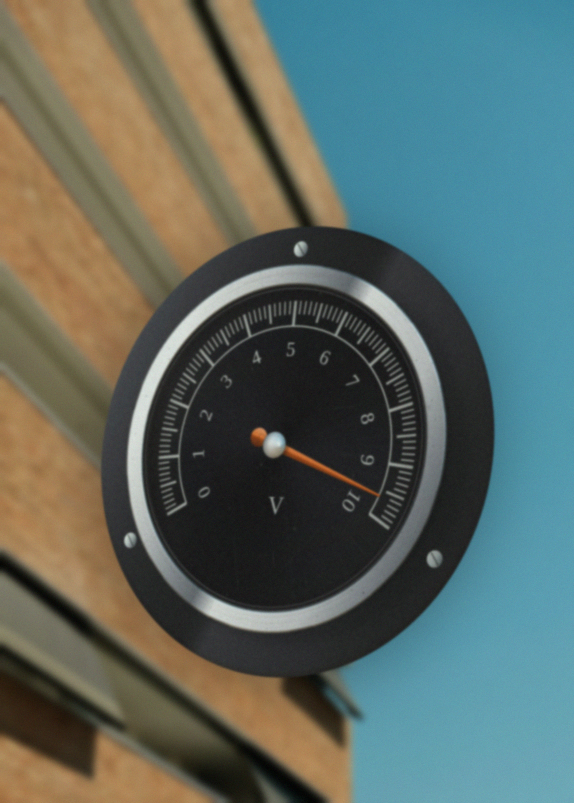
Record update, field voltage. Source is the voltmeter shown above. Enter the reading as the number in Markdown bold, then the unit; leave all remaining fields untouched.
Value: **9.6** V
